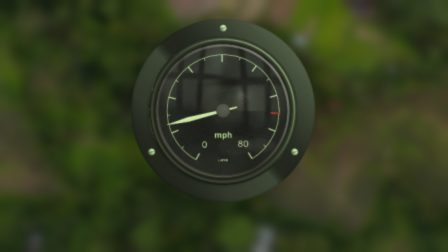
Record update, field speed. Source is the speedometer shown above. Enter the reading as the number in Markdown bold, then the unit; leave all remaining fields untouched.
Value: **12.5** mph
